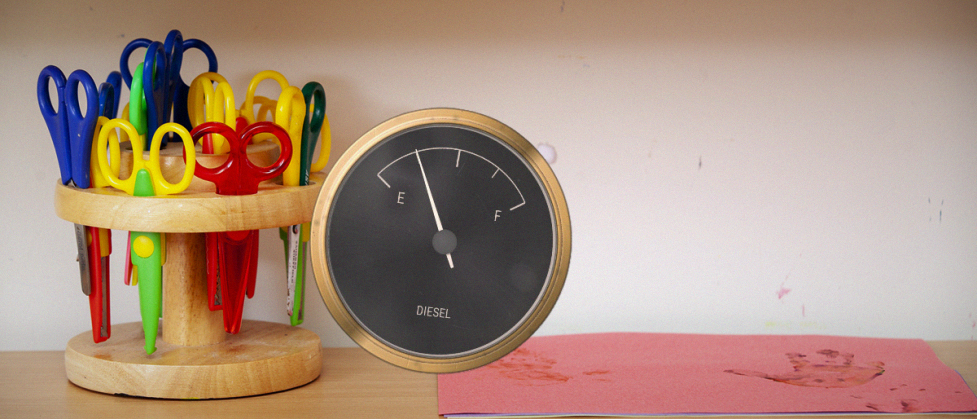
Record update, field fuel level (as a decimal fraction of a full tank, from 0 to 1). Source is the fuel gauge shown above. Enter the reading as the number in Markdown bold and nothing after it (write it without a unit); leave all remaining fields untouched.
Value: **0.25**
